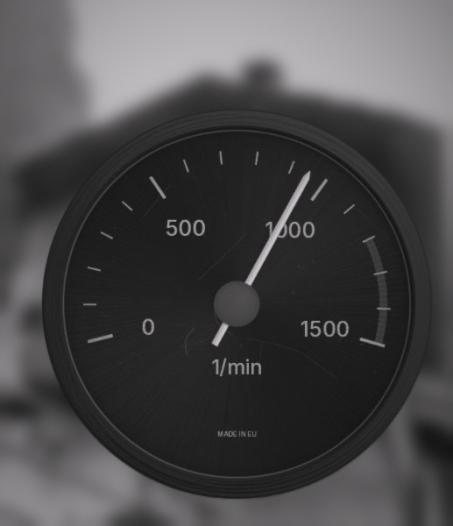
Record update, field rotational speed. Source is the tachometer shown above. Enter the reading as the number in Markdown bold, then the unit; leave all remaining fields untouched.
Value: **950** rpm
